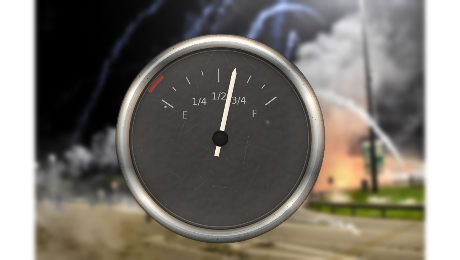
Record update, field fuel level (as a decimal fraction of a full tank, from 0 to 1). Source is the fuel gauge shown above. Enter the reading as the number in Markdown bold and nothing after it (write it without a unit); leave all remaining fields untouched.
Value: **0.625**
